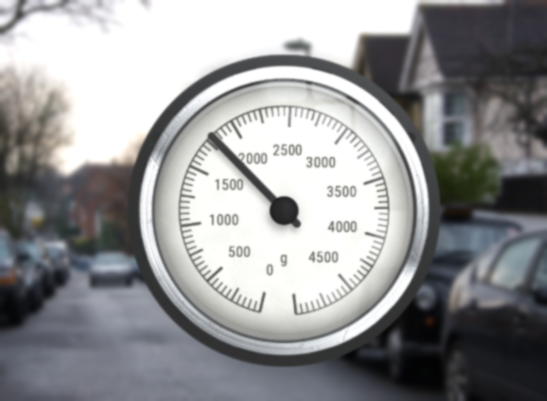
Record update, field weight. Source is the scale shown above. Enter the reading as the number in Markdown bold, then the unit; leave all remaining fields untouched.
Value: **1800** g
